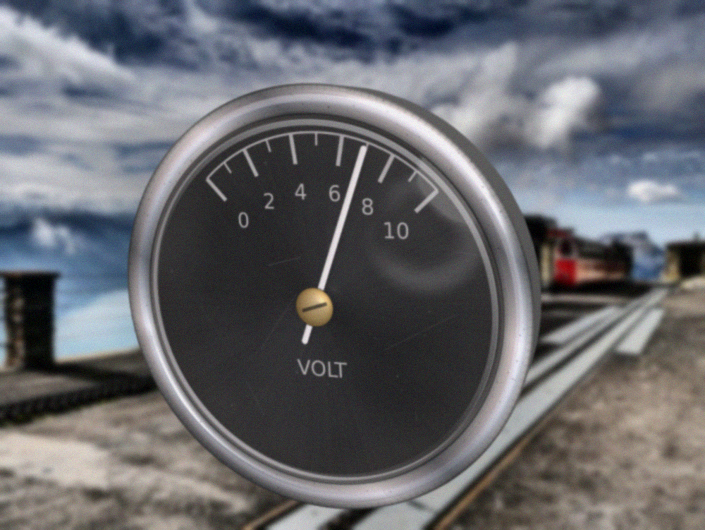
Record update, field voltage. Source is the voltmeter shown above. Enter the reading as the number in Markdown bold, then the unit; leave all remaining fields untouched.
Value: **7** V
